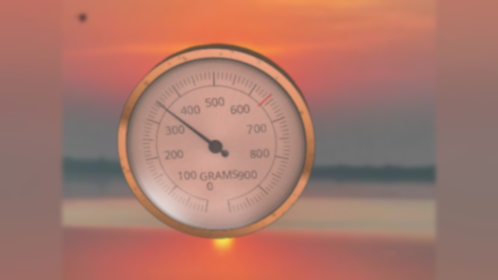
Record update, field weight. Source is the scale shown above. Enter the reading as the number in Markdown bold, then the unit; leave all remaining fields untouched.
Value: **350** g
